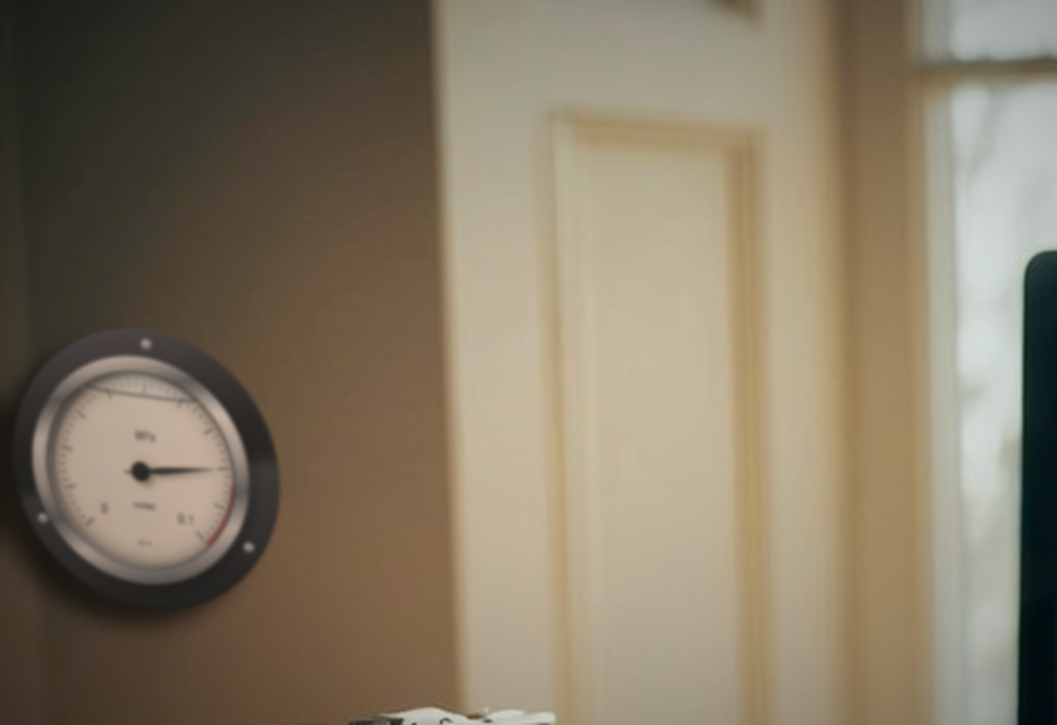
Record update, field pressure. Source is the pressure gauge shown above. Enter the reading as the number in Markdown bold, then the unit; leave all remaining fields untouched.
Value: **0.08** MPa
